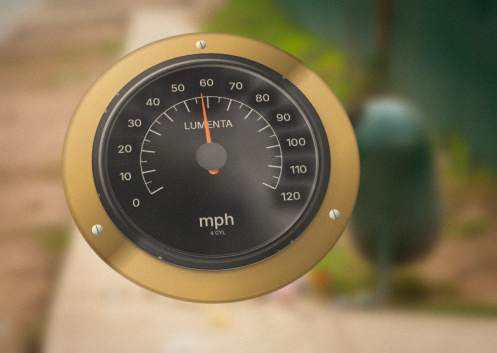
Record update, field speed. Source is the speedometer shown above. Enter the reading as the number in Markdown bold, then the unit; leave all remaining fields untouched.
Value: **57.5** mph
